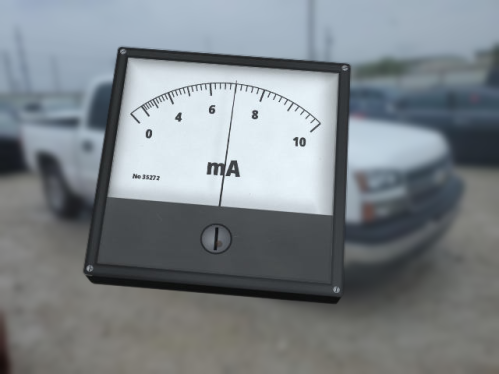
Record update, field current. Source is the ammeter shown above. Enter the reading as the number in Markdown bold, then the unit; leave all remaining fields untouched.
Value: **7** mA
